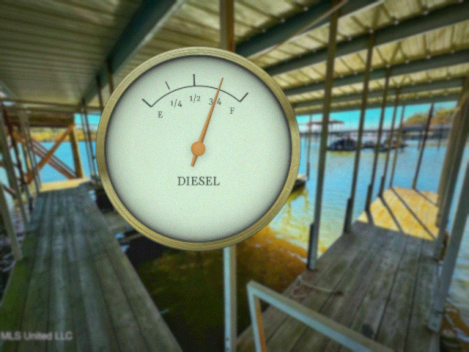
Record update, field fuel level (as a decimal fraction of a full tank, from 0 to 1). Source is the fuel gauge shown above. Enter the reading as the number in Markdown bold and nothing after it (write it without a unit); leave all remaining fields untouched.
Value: **0.75**
